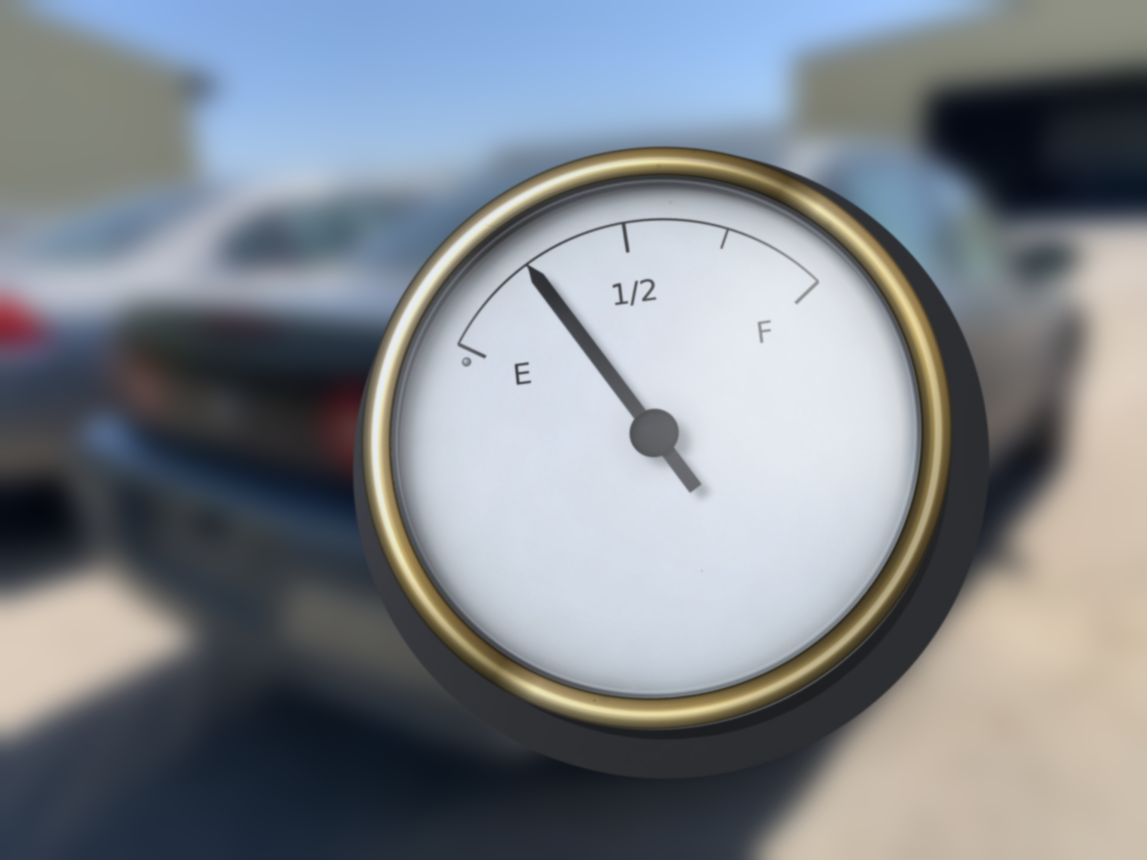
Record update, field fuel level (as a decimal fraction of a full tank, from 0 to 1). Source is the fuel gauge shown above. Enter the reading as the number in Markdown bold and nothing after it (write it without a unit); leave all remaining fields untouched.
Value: **0.25**
